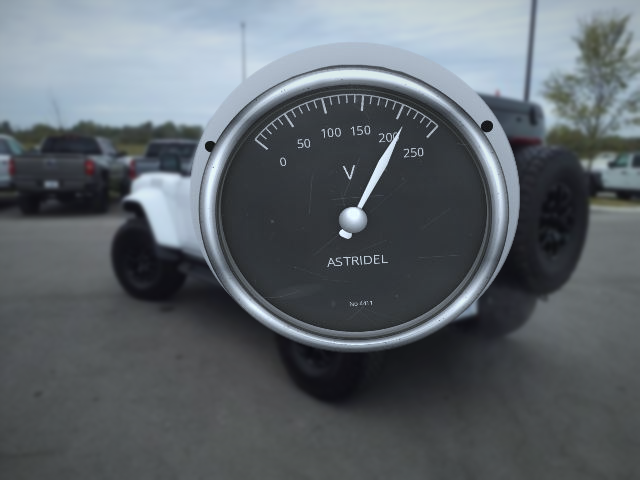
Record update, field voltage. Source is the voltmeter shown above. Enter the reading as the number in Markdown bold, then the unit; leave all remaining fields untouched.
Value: **210** V
